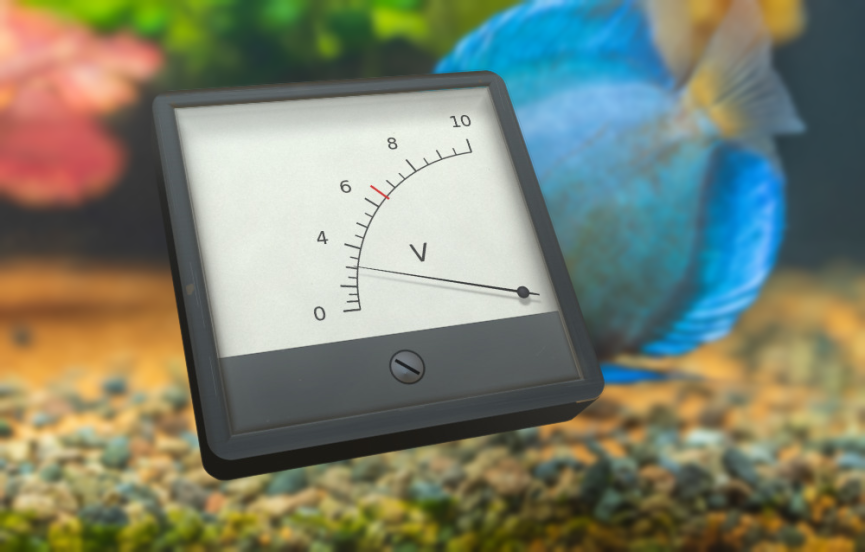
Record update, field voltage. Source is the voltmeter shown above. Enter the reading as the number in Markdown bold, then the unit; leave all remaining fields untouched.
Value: **3** V
